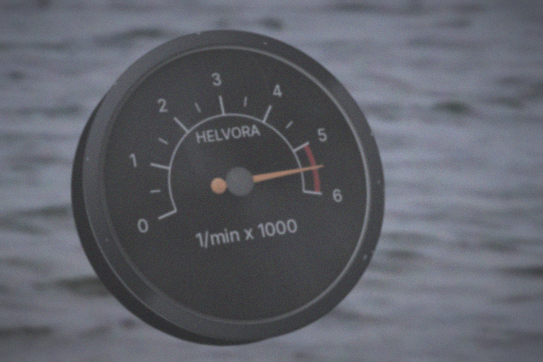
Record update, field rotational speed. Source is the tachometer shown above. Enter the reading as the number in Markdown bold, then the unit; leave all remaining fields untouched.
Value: **5500** rpm
